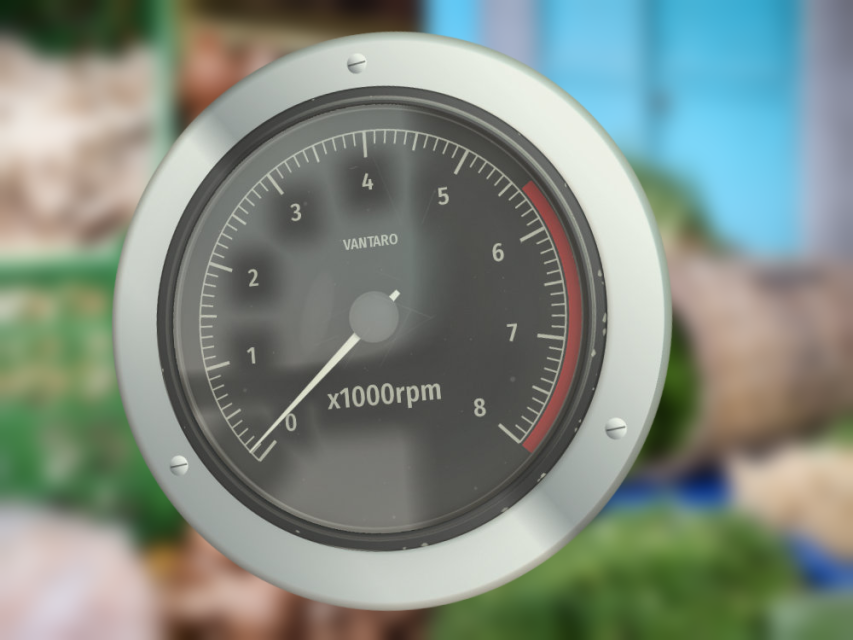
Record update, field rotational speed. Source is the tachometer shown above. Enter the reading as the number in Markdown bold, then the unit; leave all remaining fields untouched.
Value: **100** rpm
